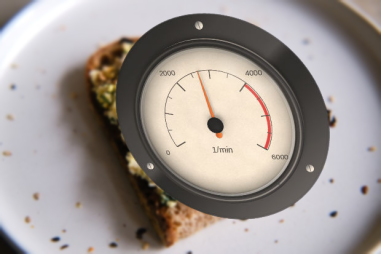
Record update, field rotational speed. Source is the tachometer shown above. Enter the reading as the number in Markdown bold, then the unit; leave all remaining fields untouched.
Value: **2750** rpm
